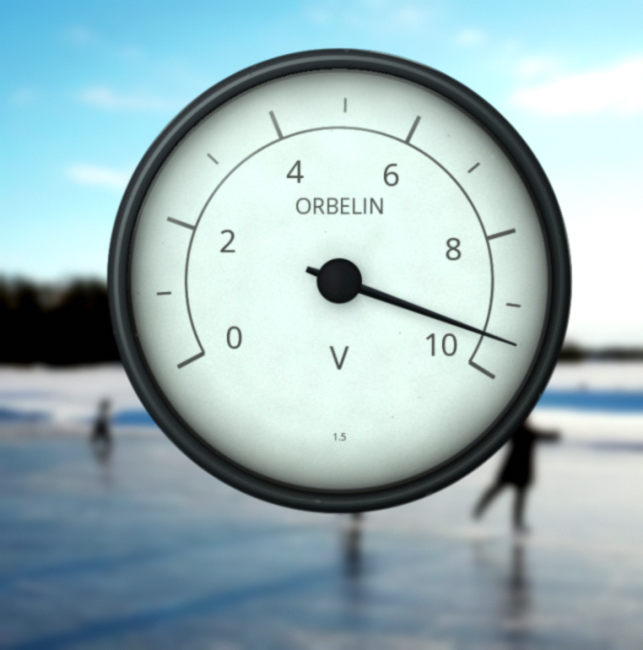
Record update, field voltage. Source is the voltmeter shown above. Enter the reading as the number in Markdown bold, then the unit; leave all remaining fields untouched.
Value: **9.5** V
